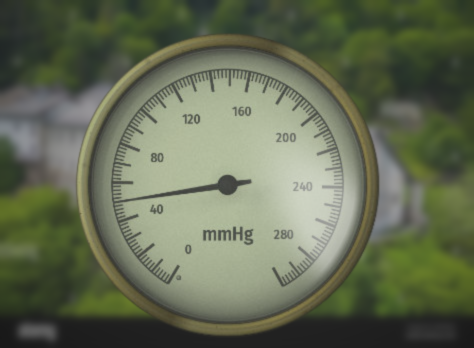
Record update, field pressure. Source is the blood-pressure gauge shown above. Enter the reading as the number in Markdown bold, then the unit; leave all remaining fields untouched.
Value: **50** mmHg
